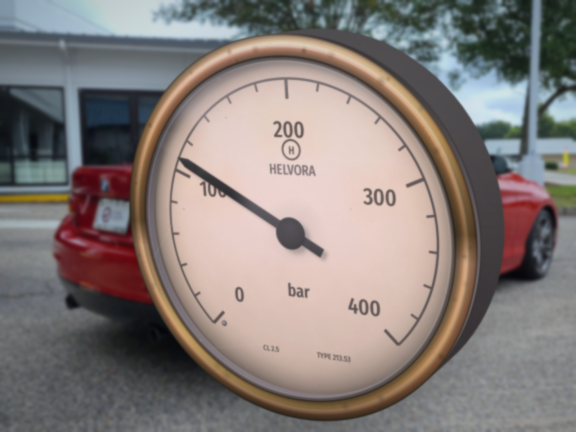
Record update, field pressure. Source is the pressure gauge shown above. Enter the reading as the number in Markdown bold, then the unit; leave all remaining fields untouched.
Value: **110** bar
